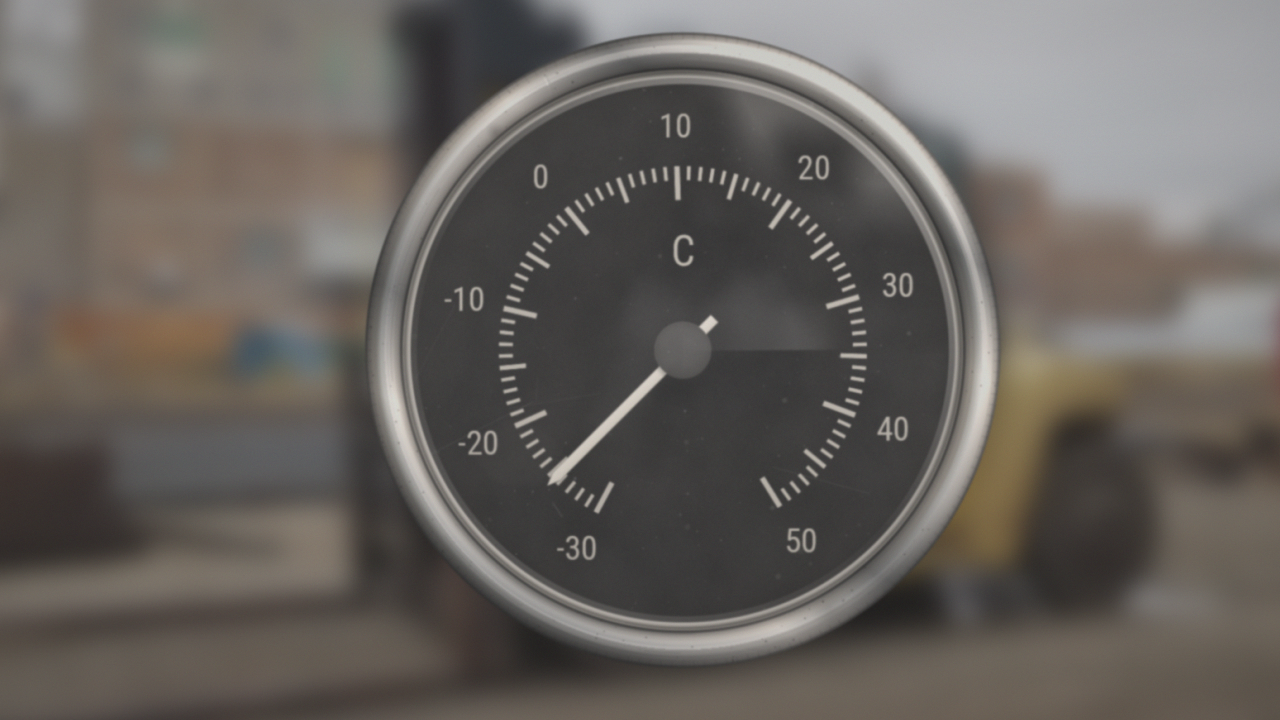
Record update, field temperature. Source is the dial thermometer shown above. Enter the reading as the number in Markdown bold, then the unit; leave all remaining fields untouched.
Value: **-25.5** °C
